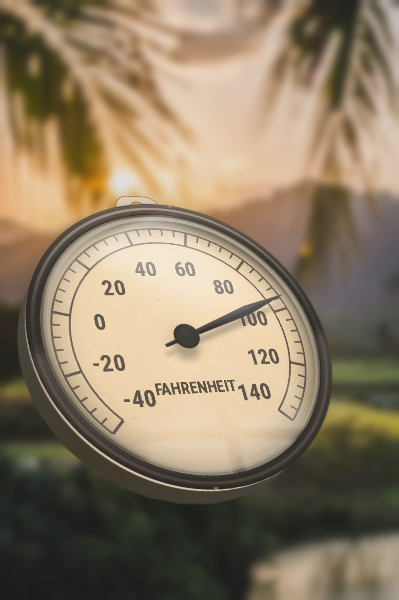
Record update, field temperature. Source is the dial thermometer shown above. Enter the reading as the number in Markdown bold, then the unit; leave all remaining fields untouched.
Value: **96** °F
